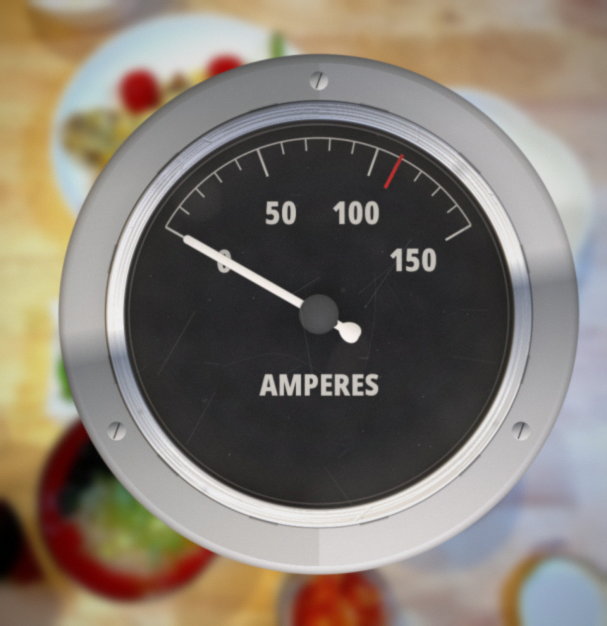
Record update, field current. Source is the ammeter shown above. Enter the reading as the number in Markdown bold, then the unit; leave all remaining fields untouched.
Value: **0** A
